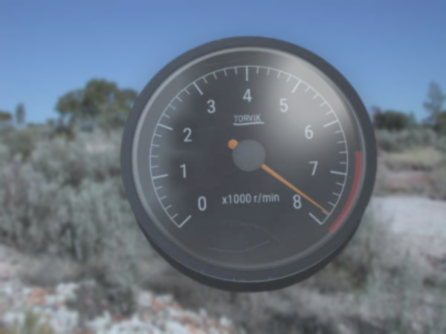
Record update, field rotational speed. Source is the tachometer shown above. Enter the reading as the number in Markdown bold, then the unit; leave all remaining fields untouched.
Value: **7800** rpm
